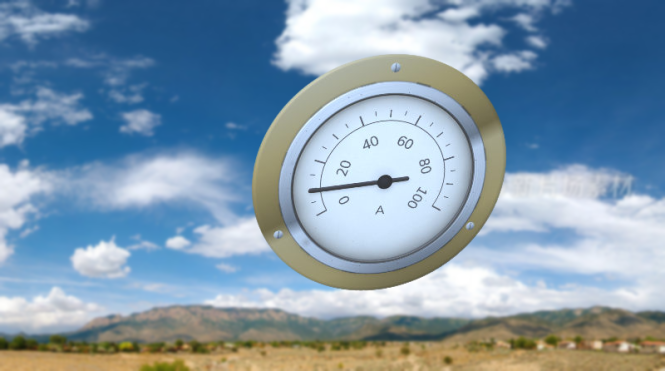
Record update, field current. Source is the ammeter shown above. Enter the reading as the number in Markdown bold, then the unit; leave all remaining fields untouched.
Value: **10** A
